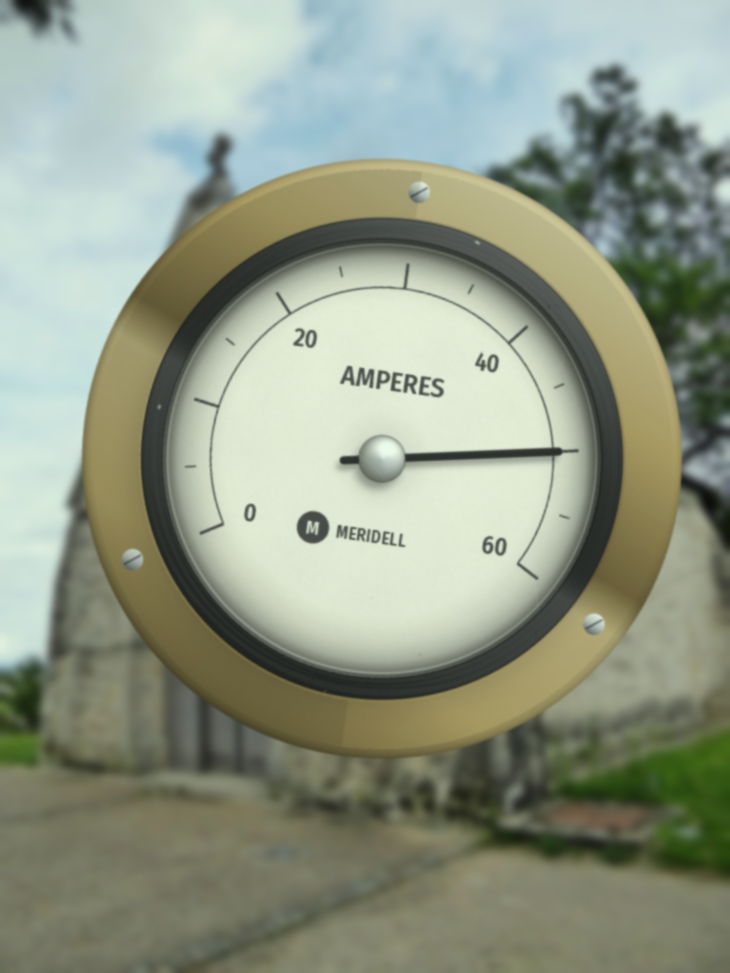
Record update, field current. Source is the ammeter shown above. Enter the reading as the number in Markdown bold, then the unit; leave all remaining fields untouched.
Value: **50** A
